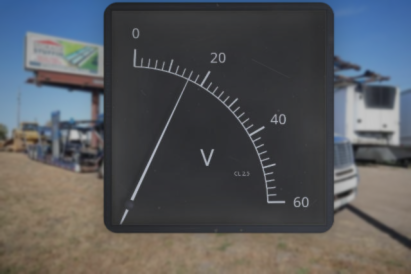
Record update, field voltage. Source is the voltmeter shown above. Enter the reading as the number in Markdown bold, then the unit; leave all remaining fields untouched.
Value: **16** V
